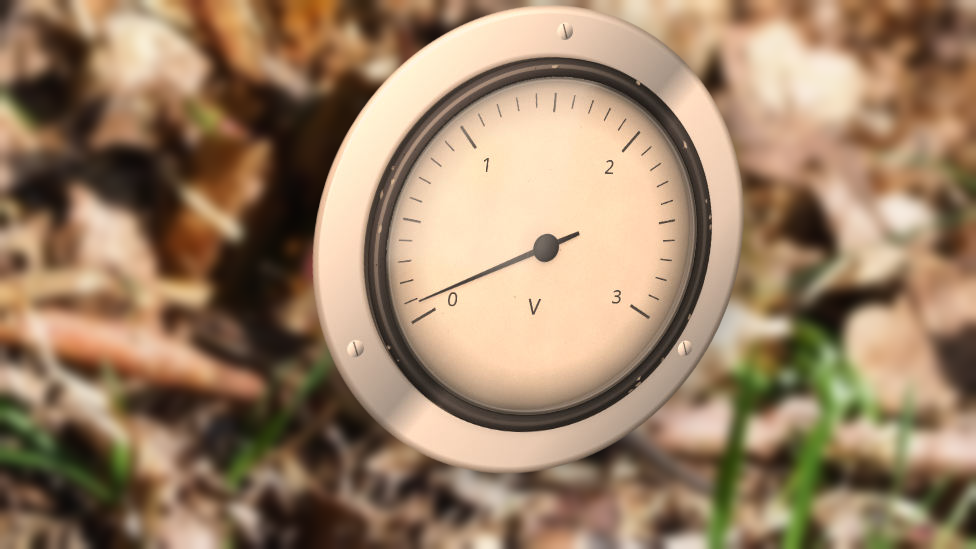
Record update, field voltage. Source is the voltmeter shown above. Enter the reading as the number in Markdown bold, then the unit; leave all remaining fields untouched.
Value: **0.1** V
